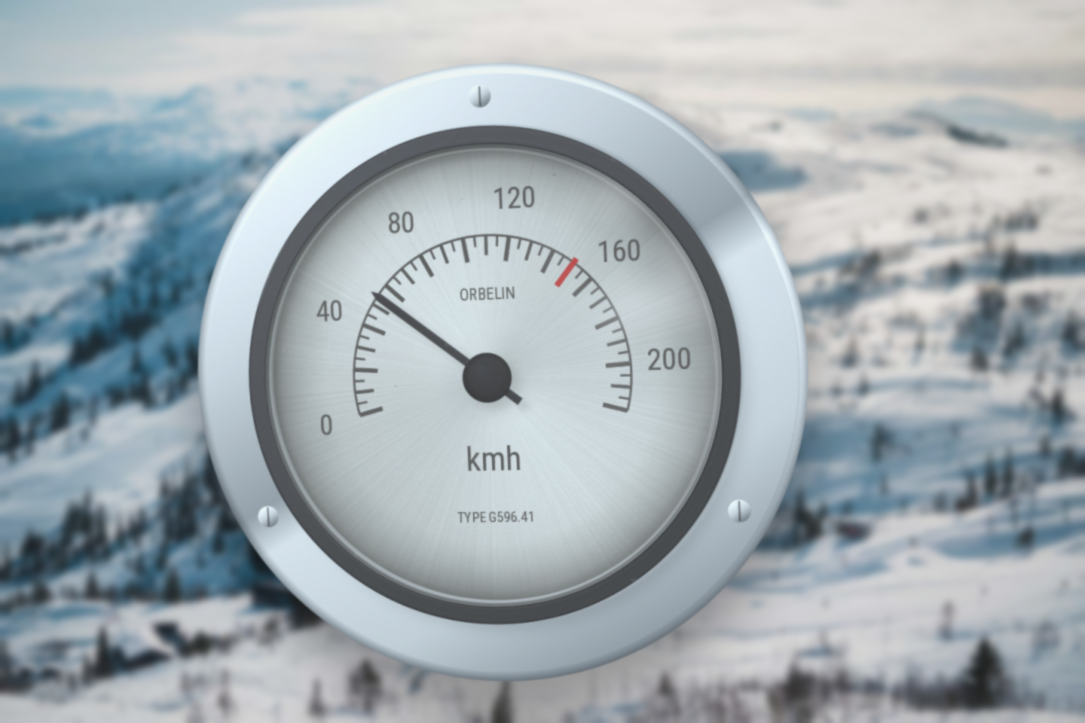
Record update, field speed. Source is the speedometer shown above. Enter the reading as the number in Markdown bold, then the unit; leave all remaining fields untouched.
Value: **55** km/h
